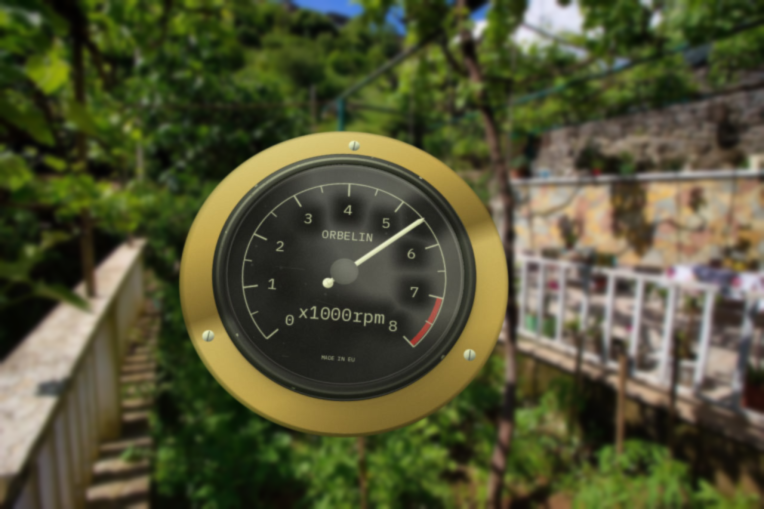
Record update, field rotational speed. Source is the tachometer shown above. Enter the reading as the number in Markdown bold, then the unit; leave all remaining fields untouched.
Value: **5500** rpm
